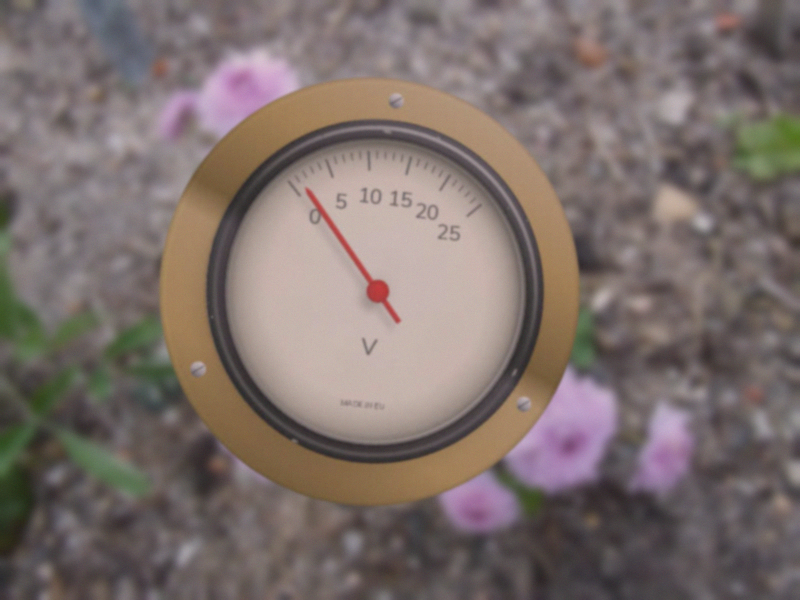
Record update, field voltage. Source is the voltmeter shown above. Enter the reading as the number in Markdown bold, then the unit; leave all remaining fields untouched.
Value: **1** V
